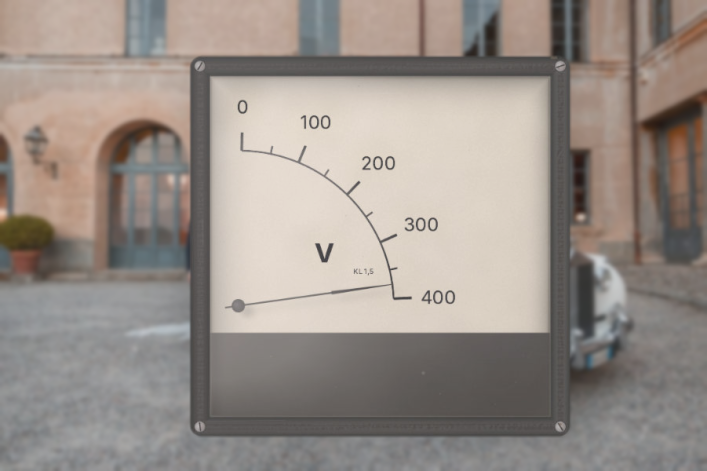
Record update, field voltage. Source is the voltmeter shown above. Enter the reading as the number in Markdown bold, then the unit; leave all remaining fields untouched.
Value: **375** V
